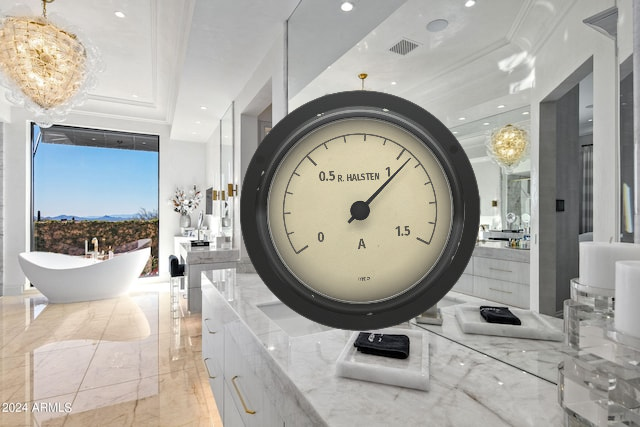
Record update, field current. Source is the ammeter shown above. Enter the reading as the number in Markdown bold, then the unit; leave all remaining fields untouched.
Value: **1.05** A
